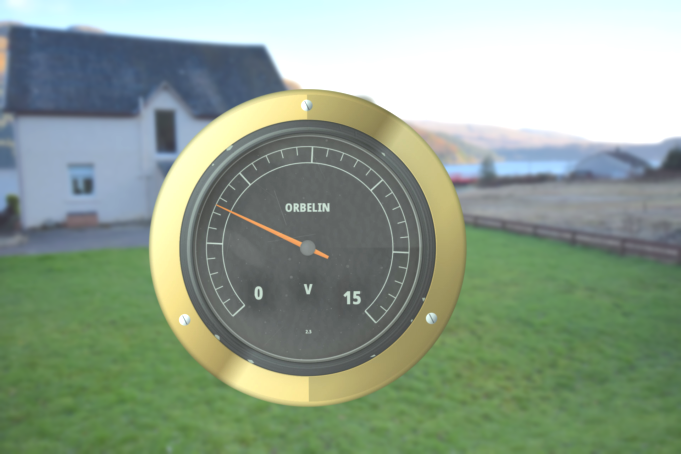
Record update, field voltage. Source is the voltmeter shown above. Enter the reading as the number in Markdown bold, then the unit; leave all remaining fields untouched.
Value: **3.75** V
